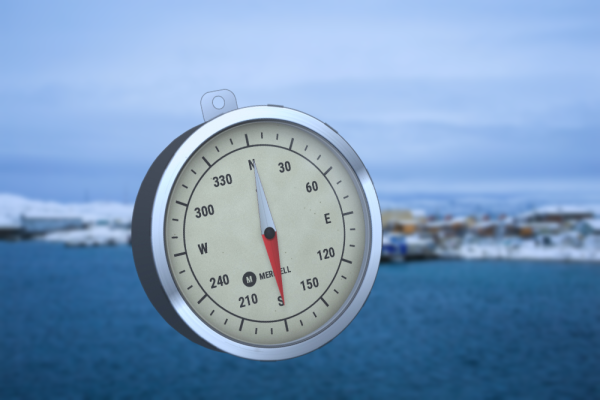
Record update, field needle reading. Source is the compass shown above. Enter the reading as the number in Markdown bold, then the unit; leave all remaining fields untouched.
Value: **180** °
